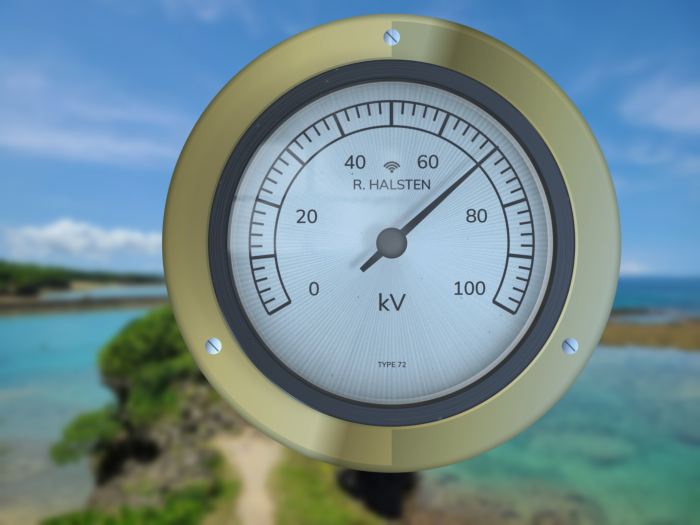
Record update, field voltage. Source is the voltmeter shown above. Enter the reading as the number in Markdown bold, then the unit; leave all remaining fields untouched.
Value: **70** kV
